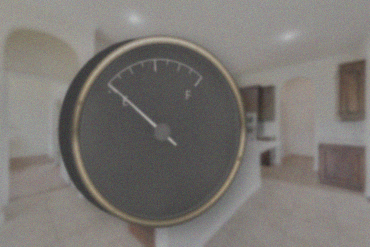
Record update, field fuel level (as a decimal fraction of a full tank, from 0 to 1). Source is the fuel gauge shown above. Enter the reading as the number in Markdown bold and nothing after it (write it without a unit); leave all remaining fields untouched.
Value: **0**
